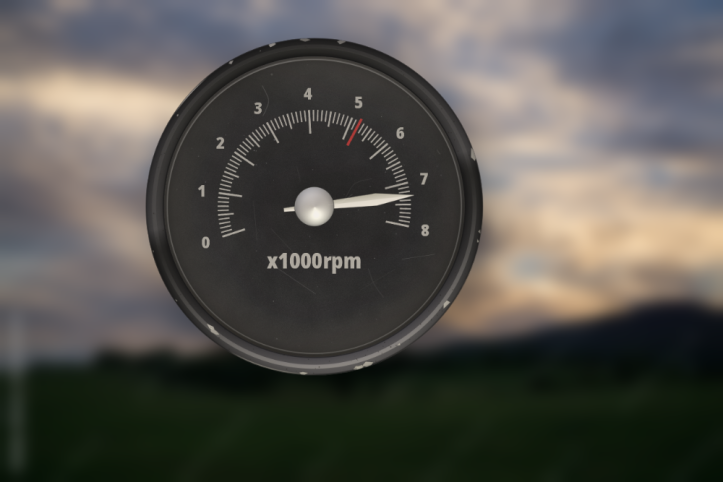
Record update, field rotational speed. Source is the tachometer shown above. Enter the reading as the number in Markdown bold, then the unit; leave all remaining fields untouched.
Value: **7300** rpm
